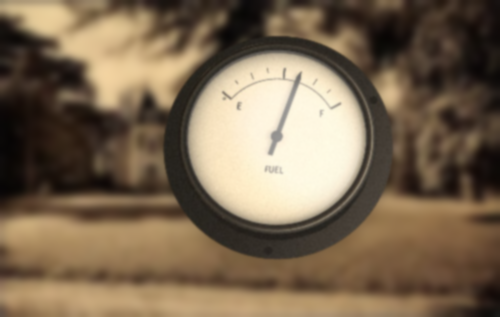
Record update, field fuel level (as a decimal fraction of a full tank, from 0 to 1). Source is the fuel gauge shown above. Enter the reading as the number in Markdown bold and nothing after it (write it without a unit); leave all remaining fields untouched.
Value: **0.625**
